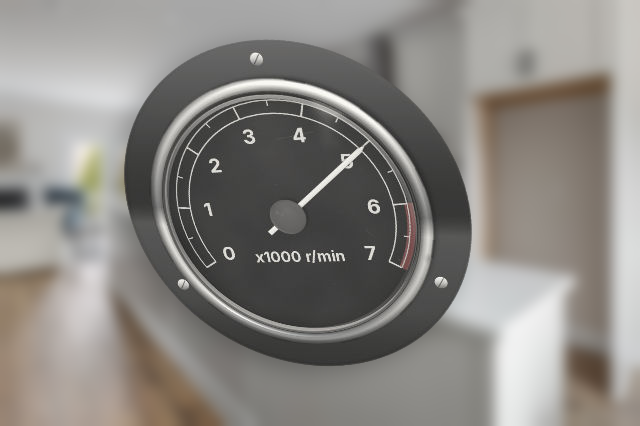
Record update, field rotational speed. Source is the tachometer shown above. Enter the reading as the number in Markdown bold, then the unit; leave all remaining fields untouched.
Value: **5000** rpm
